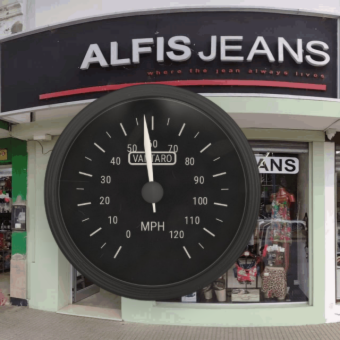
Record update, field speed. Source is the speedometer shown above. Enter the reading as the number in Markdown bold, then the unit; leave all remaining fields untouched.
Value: **57.5** mph
